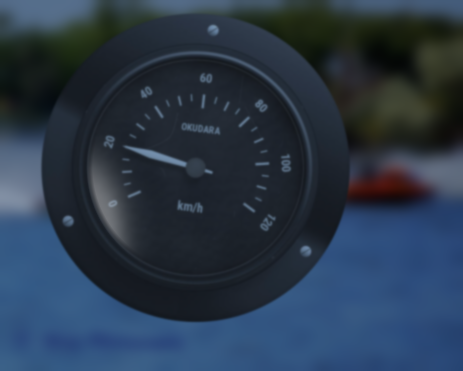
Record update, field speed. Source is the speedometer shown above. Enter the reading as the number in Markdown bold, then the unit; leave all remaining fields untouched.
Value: **20** km/h
